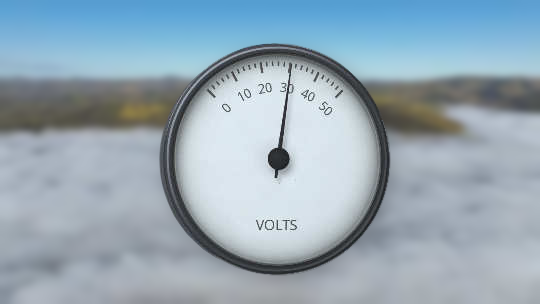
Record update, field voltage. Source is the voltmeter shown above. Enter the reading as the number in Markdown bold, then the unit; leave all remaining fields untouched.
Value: **30** V
